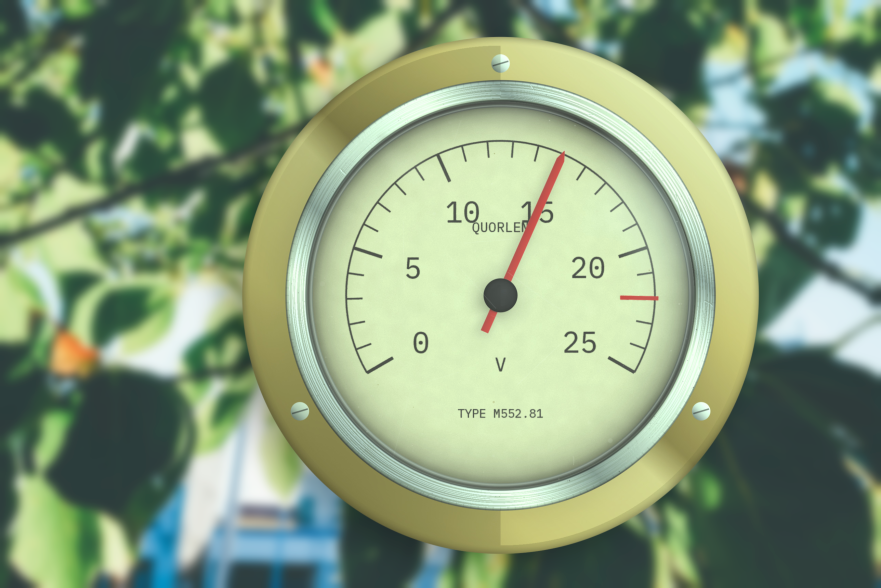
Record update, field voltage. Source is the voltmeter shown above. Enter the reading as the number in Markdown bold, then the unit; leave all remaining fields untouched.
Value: **15** V
